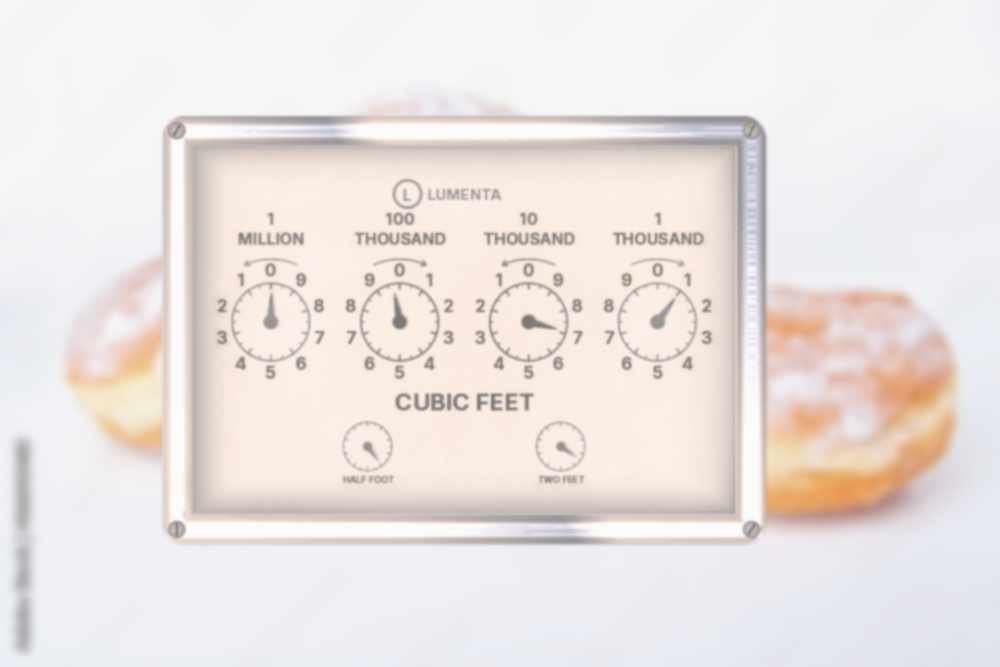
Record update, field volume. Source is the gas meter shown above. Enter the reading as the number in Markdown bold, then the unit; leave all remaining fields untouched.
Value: **997100** ft³
